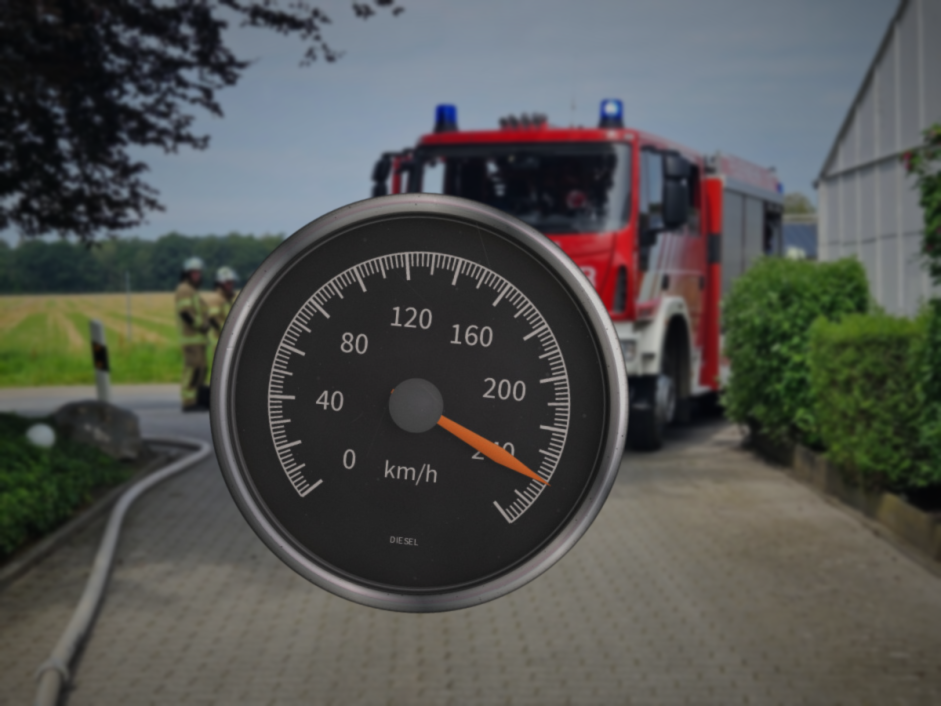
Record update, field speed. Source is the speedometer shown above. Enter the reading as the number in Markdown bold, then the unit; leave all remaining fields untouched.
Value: **240** km/h
